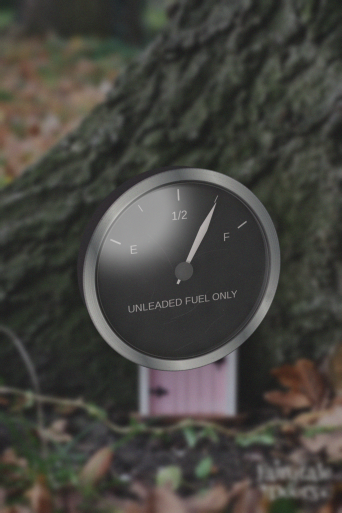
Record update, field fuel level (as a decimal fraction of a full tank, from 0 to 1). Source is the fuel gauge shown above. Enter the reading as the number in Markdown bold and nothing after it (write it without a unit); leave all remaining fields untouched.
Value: **0.75**
